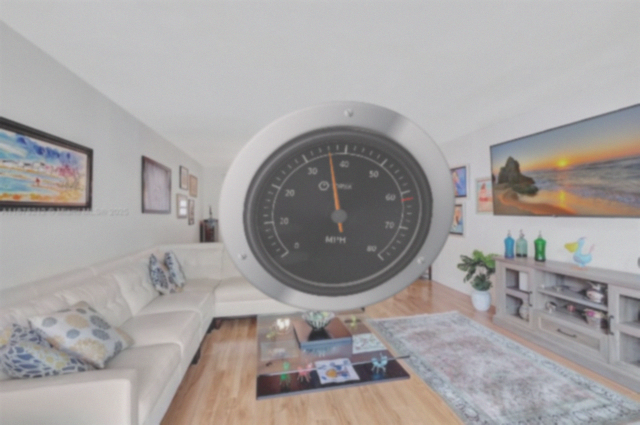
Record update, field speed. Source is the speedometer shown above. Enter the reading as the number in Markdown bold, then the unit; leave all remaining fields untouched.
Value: **36** mph
